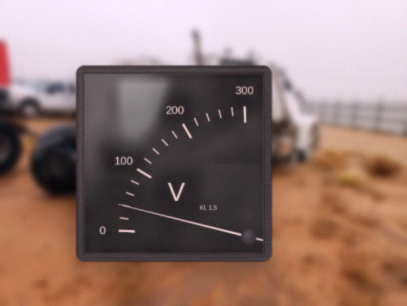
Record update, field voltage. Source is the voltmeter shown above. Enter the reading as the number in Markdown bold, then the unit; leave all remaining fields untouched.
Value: **40** V
